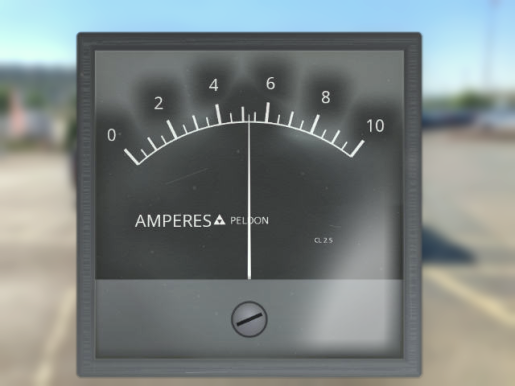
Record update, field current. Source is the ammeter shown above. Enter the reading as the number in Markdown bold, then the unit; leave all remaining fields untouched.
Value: **5.25** A
